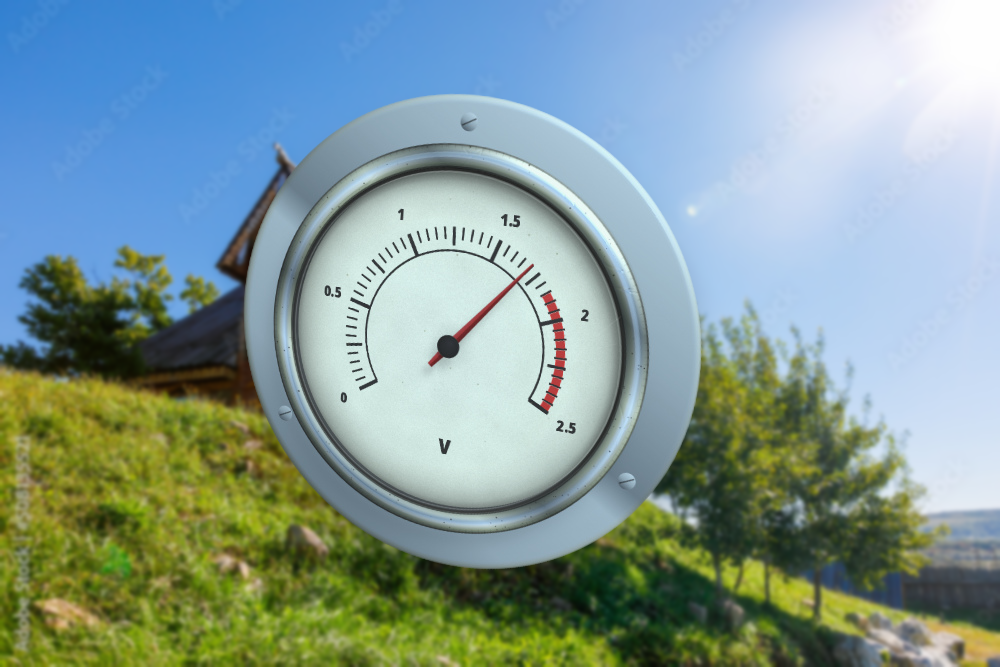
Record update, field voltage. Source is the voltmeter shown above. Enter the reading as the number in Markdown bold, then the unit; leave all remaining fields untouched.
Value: **1.7** V
